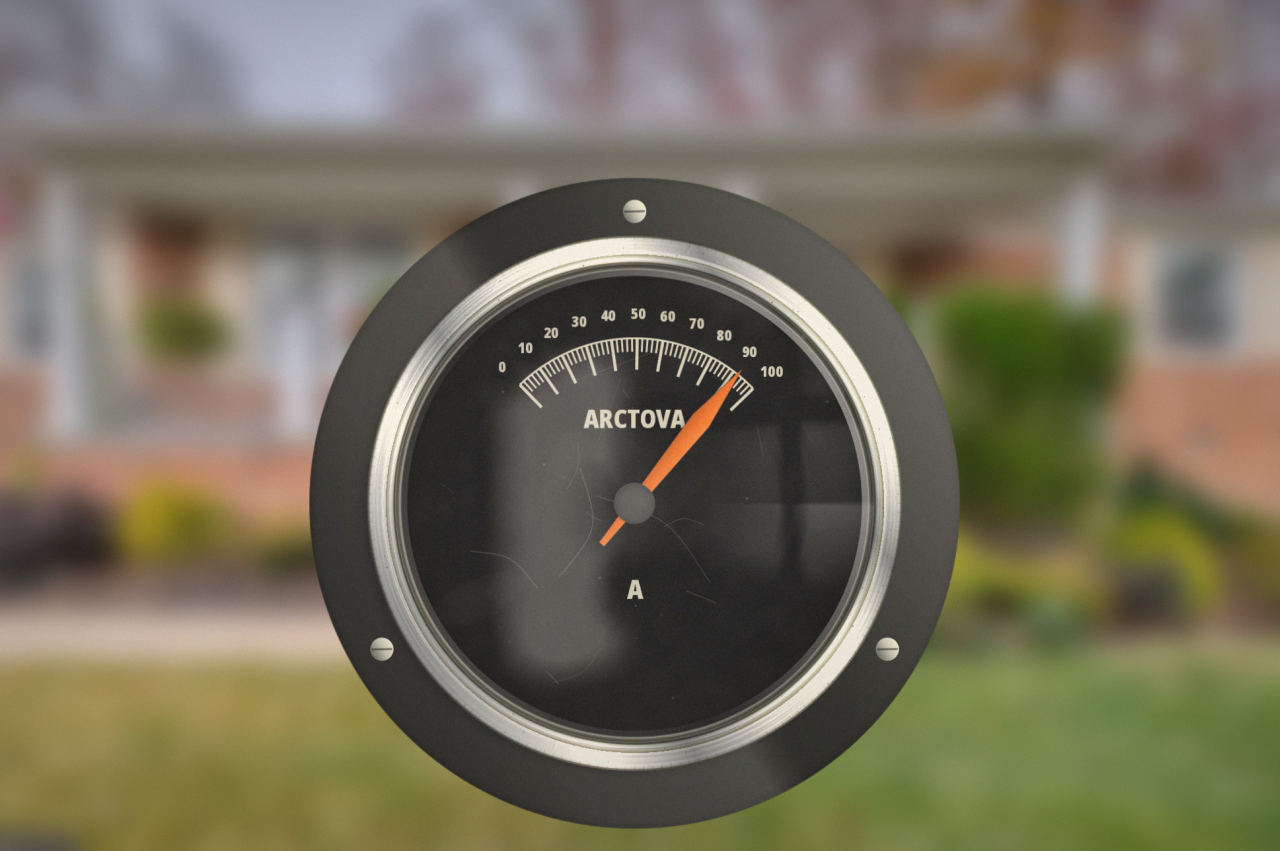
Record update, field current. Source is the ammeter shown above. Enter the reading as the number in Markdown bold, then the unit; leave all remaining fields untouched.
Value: **92** A
